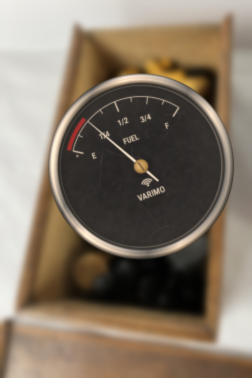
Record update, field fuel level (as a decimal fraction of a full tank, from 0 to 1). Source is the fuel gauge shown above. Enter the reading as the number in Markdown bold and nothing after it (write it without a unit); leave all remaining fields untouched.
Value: **0.25**
